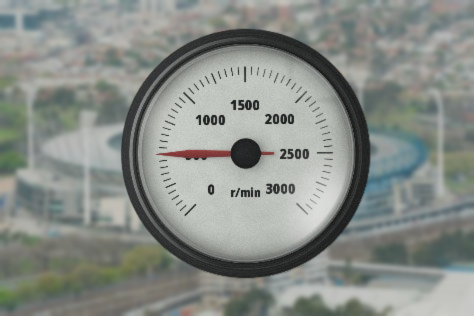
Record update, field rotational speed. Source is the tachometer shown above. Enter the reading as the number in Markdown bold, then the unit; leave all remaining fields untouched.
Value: **500** rpm
